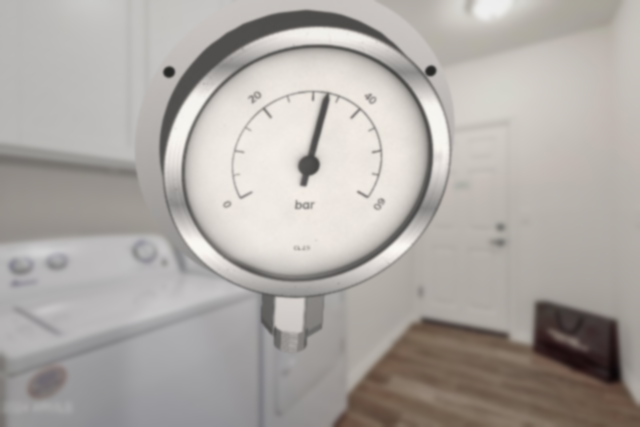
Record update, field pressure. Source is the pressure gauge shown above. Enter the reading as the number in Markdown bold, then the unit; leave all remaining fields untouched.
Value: **32.5** bar
